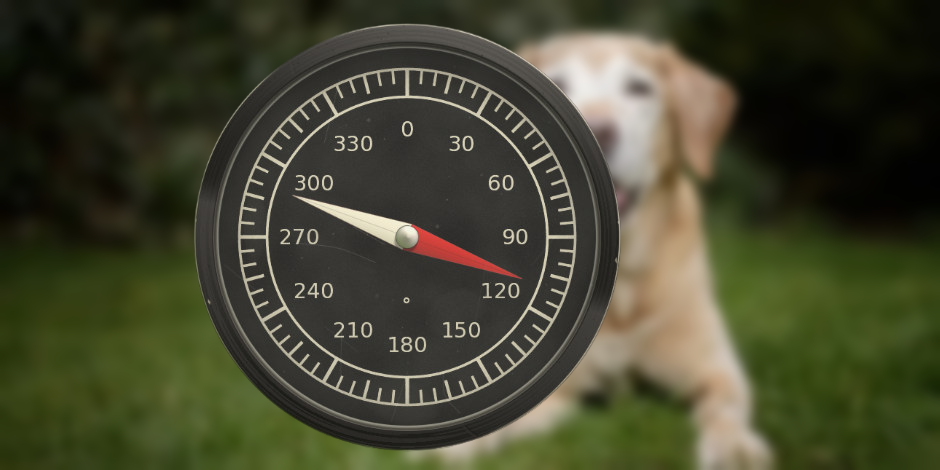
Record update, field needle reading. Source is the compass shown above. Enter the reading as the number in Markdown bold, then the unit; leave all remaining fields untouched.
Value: **110** °
